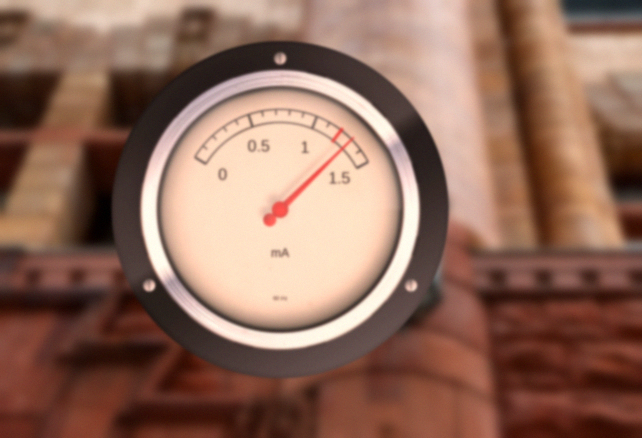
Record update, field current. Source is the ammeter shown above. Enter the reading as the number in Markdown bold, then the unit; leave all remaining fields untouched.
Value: **1.3** mA
